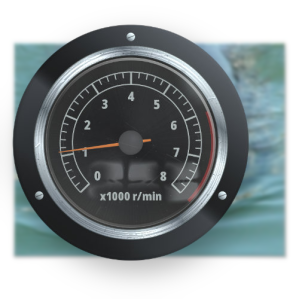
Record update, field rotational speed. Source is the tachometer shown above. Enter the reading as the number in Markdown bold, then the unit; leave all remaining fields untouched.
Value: **1100** rpm
